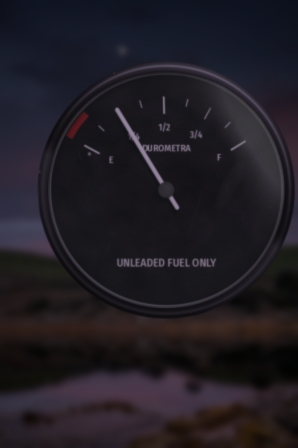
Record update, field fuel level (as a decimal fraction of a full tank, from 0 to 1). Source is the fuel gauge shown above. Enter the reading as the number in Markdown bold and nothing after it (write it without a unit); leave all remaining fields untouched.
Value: **0.25**
